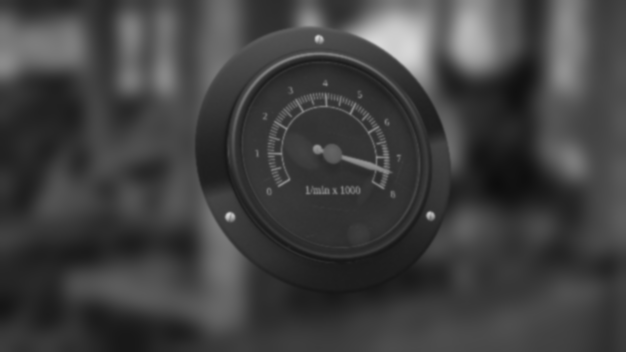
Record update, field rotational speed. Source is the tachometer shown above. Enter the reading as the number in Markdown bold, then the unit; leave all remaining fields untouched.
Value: **7500** rpm
